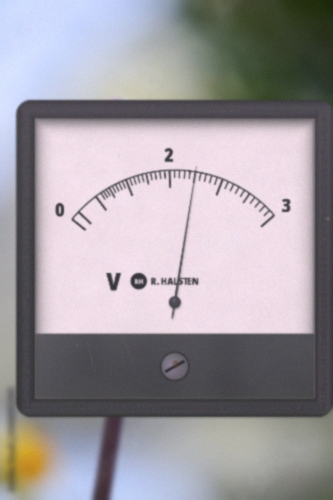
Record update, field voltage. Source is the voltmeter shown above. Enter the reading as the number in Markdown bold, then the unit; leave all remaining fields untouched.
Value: **2.25** V
